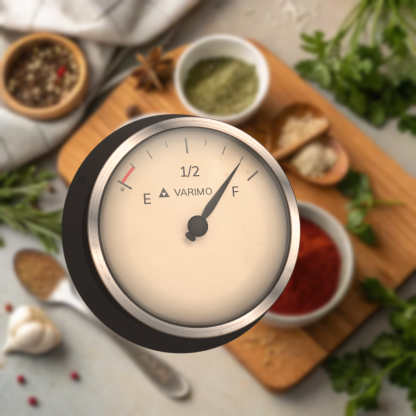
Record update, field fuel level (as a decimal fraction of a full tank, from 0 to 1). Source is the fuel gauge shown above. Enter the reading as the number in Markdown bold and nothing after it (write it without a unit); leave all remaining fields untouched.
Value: **0.875**
